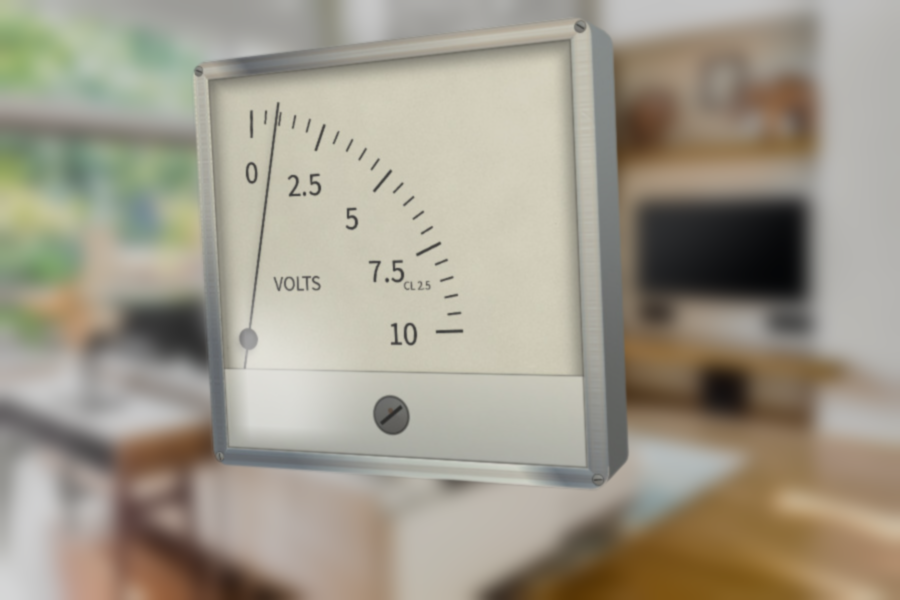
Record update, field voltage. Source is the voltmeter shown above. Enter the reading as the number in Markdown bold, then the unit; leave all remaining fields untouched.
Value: **1** V
